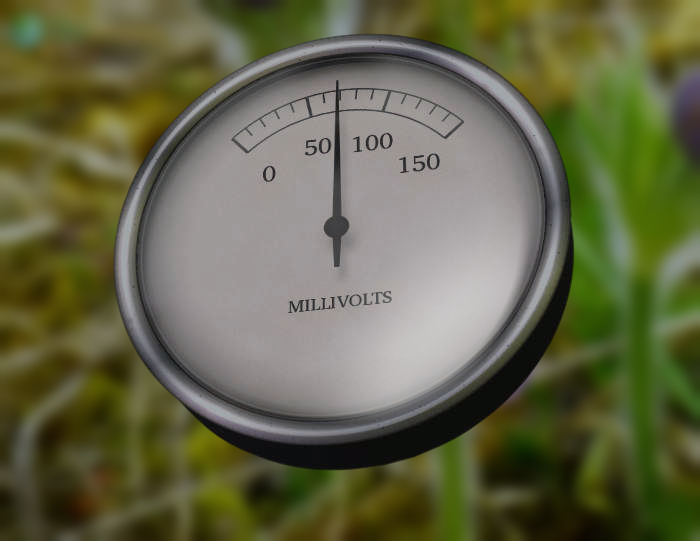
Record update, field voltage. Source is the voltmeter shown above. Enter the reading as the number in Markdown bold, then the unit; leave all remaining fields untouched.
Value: **70** mV
